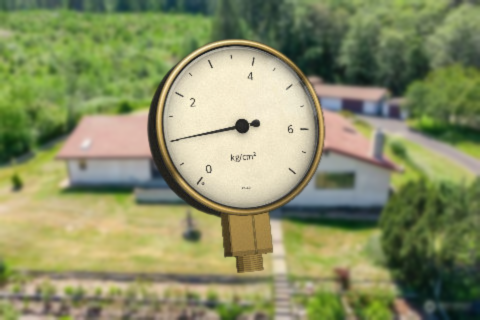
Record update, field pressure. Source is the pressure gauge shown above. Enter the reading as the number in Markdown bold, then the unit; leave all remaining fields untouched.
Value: **1** kg/cm²
